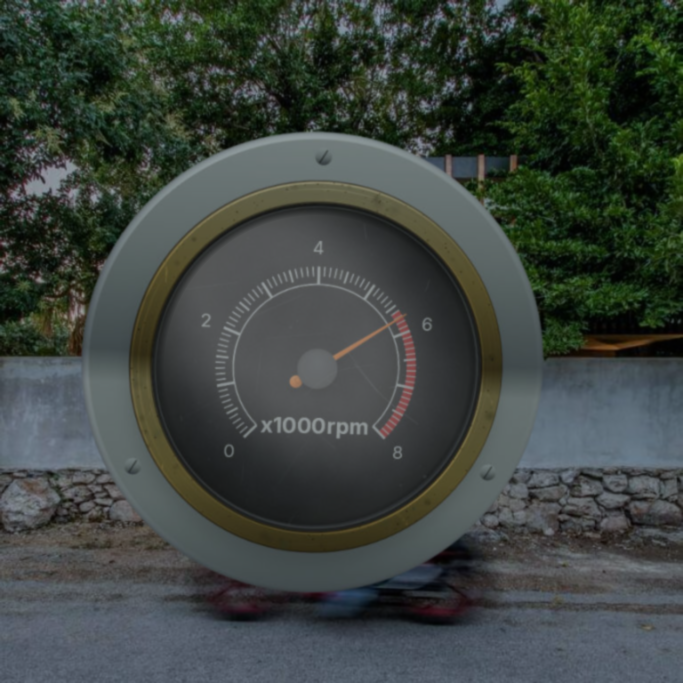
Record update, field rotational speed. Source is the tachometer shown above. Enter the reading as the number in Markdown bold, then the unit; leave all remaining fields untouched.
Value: **5700** rpm
